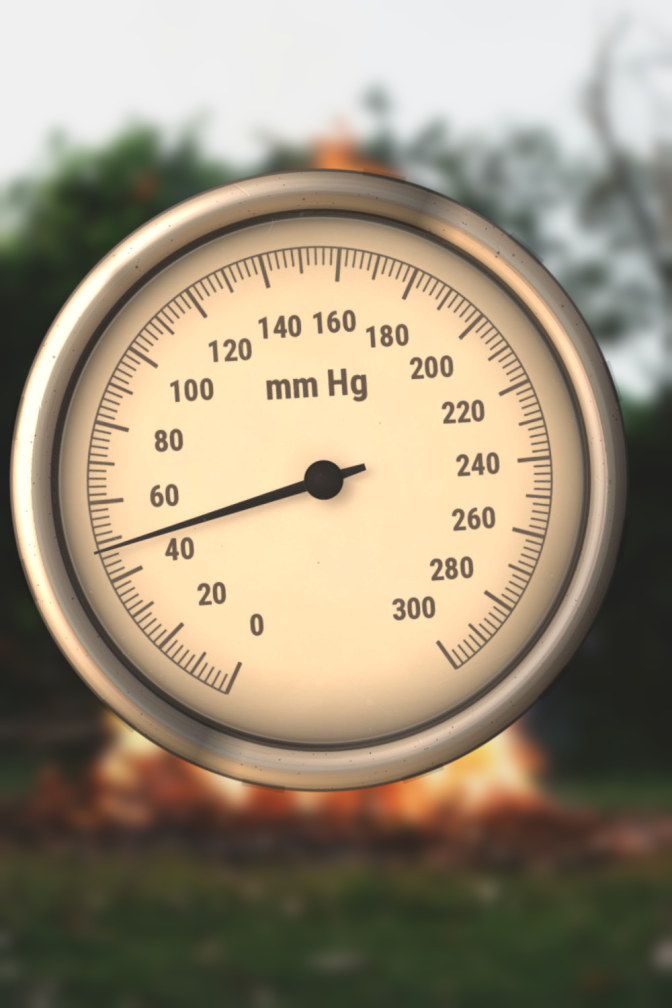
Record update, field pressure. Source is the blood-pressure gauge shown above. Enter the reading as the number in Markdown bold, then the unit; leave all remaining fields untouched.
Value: **48** mmHg
